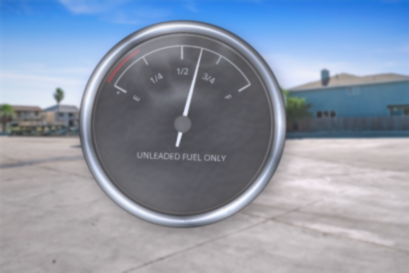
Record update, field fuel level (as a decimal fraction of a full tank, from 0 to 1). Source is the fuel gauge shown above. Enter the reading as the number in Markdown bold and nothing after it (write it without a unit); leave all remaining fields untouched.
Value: **0.625**
